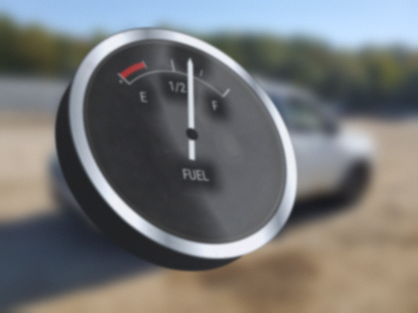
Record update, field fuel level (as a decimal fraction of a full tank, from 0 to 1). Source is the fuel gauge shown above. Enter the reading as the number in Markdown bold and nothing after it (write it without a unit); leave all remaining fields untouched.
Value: **0.625**
